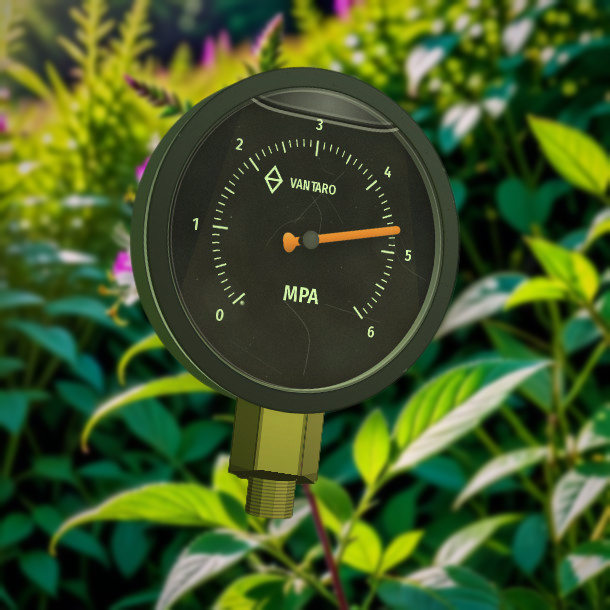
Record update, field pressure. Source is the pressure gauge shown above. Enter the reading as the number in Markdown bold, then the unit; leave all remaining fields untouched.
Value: **4.7** MPa
